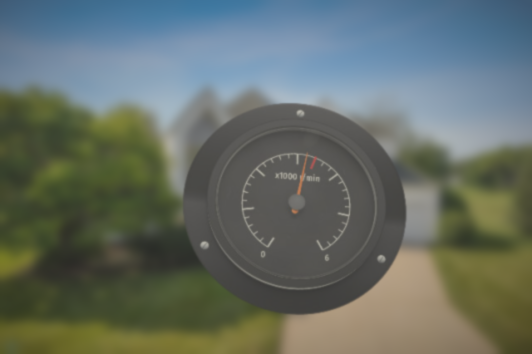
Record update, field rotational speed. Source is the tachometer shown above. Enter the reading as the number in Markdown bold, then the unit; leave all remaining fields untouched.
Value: **3200** rpm
